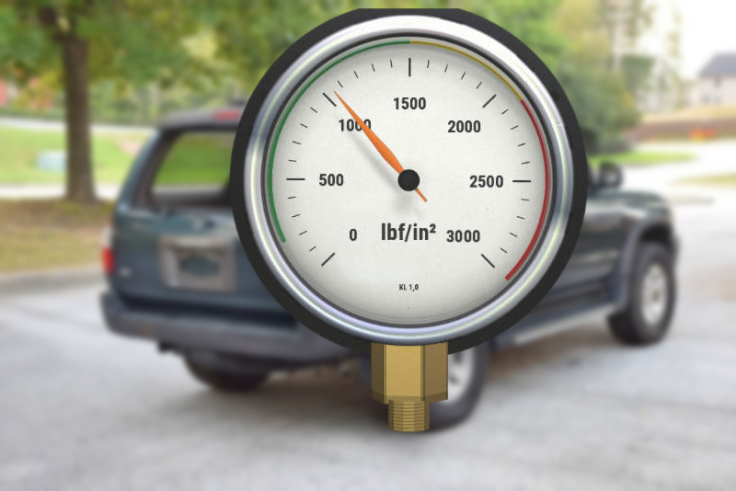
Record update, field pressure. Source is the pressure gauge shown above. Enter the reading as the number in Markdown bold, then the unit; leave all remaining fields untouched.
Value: **1050** psi
